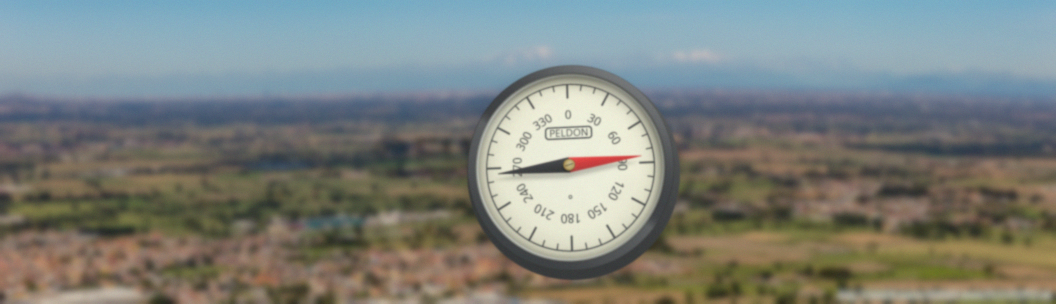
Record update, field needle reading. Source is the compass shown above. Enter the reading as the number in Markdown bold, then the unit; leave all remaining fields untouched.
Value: **85** °
